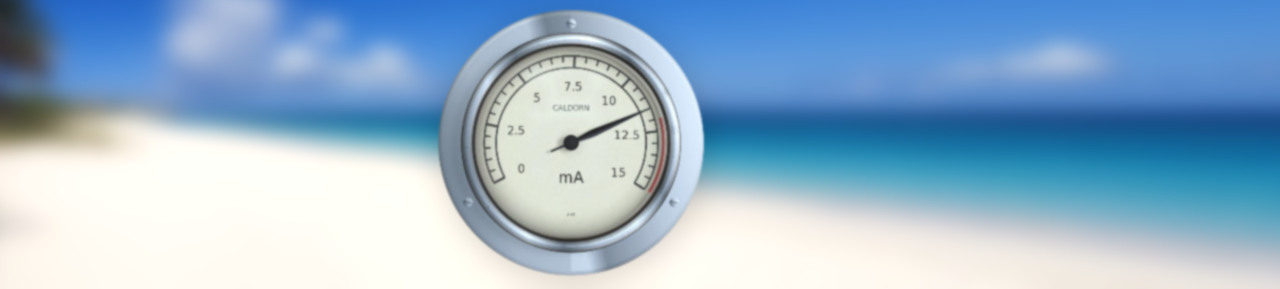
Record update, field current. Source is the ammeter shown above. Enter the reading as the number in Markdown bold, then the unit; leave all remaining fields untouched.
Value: **11.5** mA
